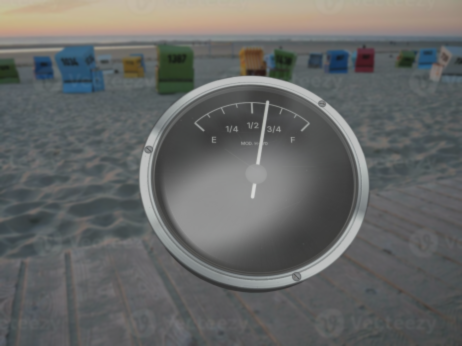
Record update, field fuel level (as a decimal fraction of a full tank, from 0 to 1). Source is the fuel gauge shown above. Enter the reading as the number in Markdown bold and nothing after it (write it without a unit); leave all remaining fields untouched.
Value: **0.625**
